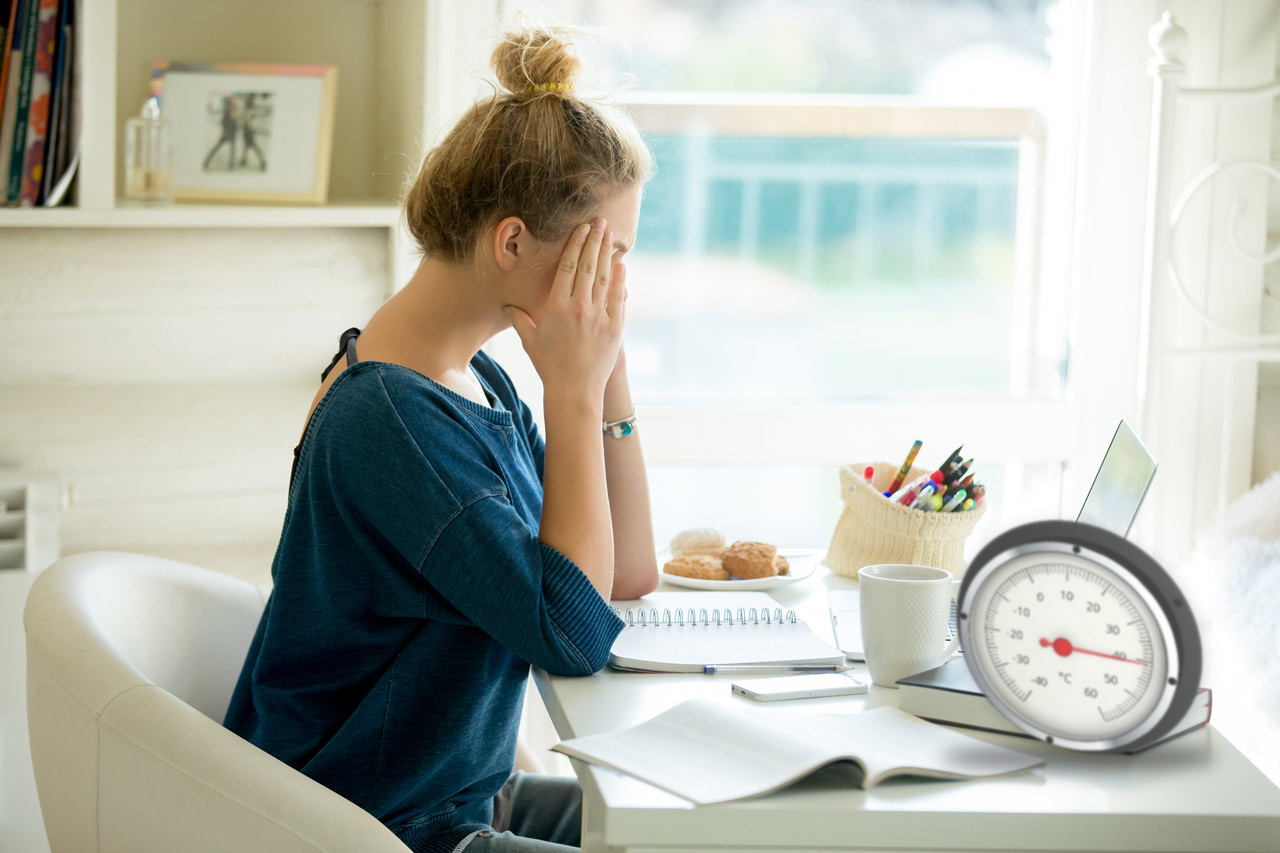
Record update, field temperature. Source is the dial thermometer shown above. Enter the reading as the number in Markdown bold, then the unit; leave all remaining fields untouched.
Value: **40** °C
